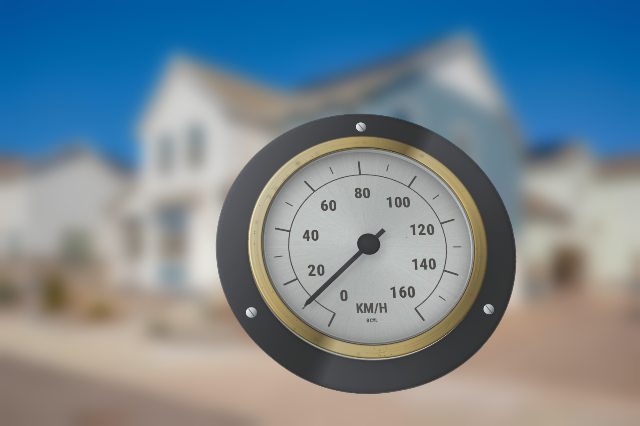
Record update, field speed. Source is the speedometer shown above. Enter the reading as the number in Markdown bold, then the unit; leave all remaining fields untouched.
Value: **10** km/h
